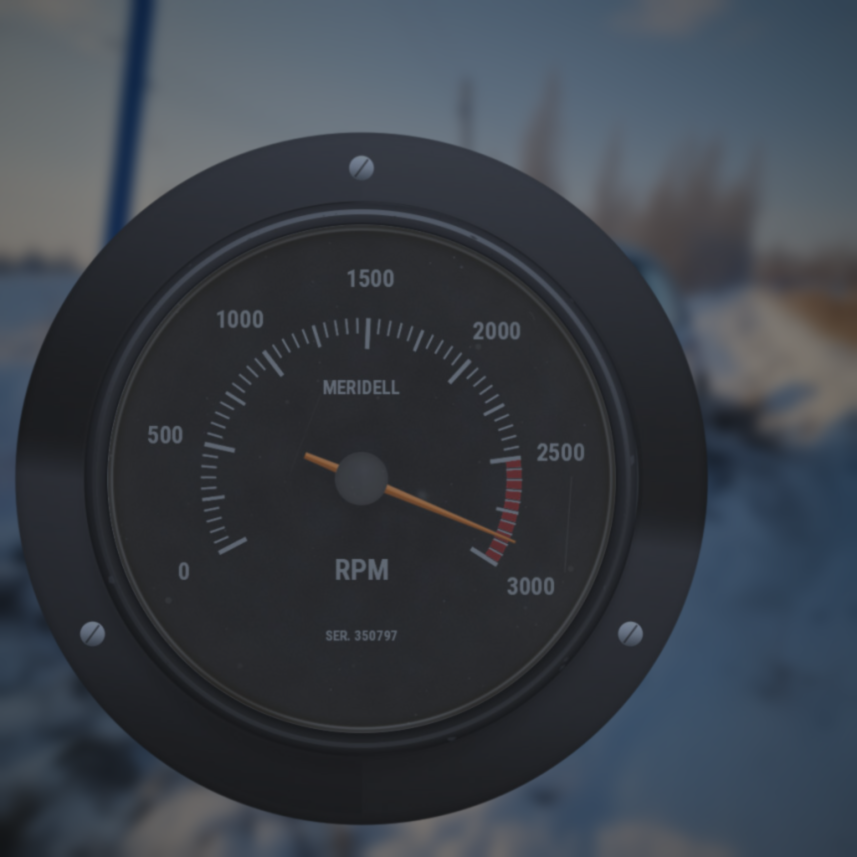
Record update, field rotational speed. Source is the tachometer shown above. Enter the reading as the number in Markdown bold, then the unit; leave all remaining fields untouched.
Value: **2875** rpm
